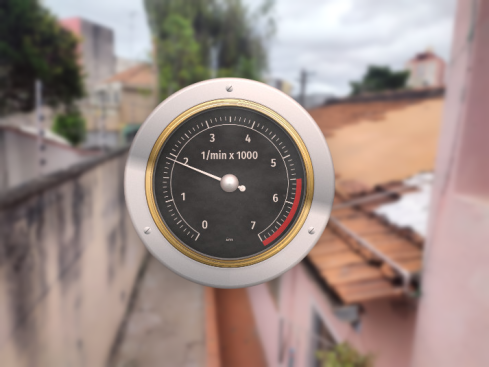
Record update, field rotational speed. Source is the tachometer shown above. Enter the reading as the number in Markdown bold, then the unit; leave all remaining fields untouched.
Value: **1900** rpm
